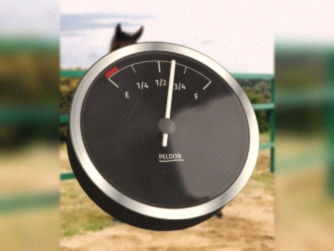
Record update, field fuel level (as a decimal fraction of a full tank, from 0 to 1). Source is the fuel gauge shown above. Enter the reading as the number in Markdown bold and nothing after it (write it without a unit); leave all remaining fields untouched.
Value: **0.625**
